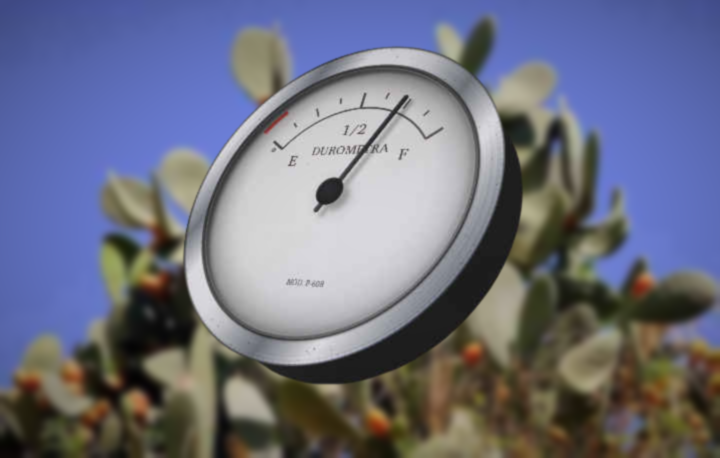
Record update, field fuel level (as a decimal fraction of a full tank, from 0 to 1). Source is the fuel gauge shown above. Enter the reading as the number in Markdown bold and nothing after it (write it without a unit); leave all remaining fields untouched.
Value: **0.75**
